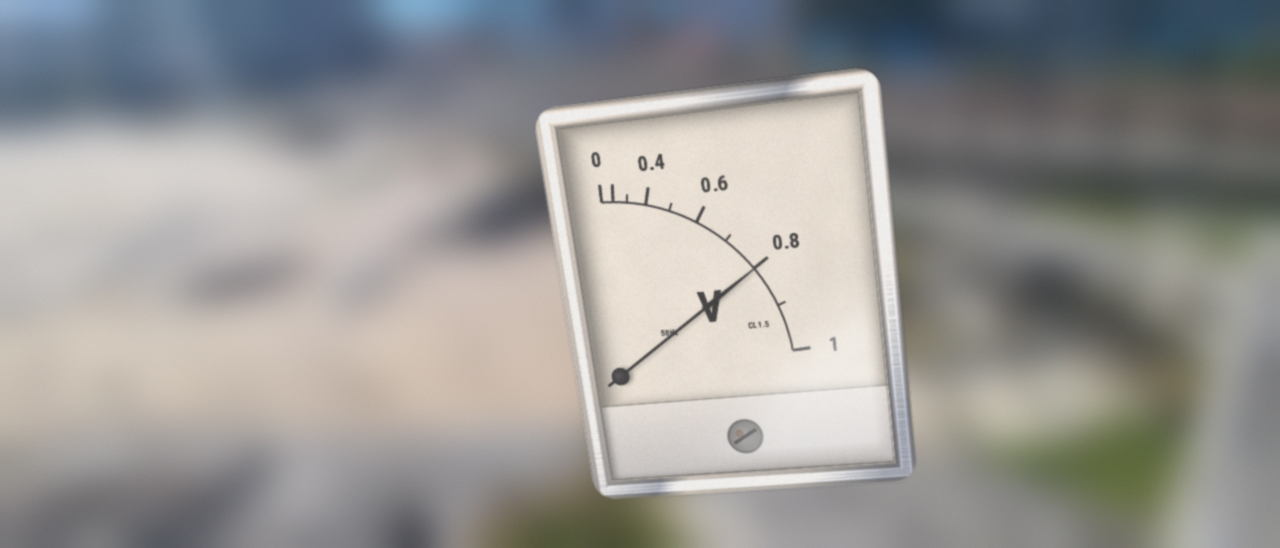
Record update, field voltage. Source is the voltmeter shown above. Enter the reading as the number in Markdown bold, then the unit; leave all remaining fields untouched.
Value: **0.8** V
